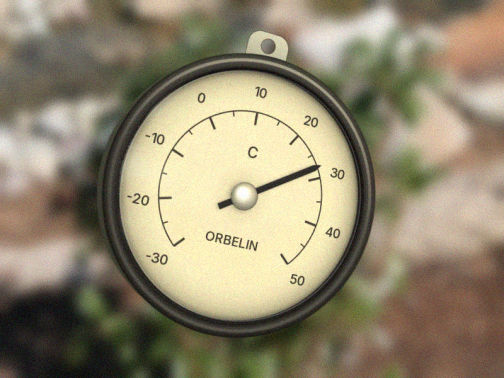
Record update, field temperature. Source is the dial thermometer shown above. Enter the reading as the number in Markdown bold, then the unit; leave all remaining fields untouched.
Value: **27.5** °C
